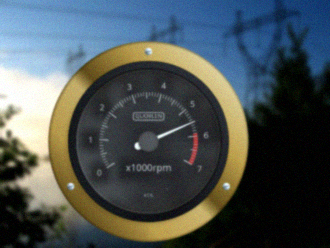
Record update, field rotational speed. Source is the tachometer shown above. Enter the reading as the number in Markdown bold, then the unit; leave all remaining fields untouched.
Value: **5500** rpm
